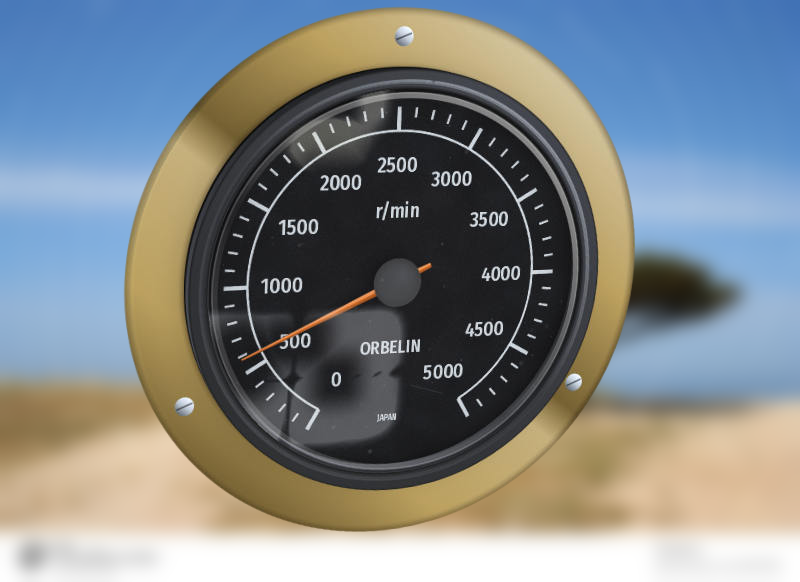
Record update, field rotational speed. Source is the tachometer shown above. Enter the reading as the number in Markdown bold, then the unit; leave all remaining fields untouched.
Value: **600** rpm
